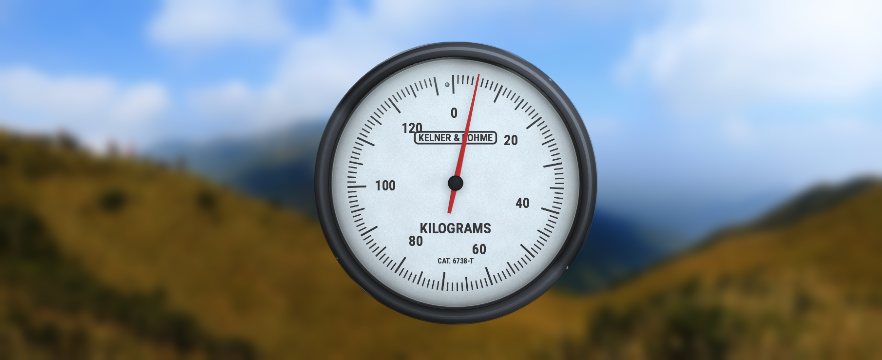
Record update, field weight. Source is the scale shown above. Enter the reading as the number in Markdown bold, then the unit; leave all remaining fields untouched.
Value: **5** kg
